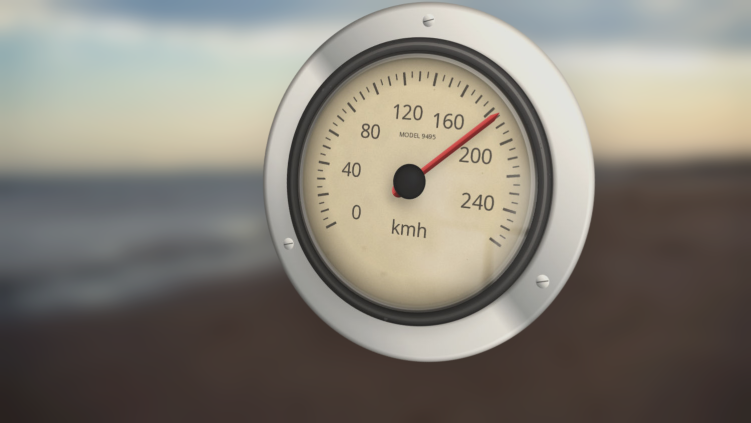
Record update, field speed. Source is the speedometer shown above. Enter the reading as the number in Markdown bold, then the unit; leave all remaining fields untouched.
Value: **185** km/h
